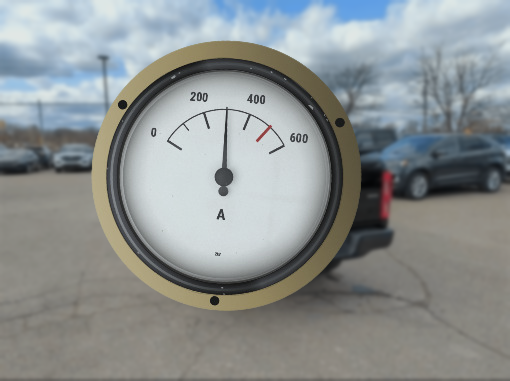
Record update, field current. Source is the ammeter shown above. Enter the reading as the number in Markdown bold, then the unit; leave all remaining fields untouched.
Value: **300** A
